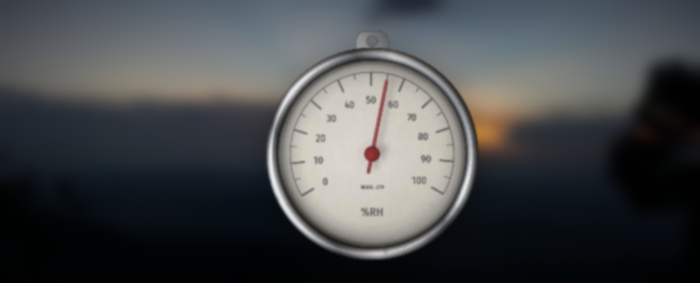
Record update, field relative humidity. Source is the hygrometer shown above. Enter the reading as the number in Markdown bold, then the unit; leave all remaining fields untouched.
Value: **55** %
